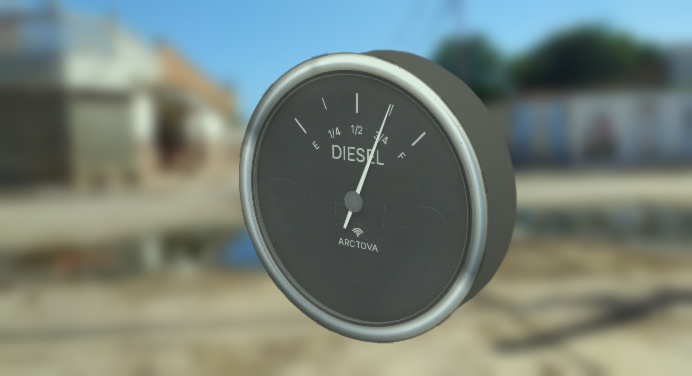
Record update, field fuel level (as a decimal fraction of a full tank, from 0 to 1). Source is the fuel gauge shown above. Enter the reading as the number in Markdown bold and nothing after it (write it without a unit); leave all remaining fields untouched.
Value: **0.75**
